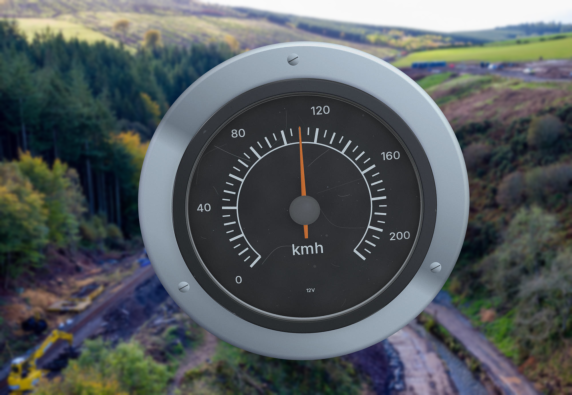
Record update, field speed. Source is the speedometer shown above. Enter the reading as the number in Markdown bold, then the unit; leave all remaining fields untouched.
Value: **110** km/h
